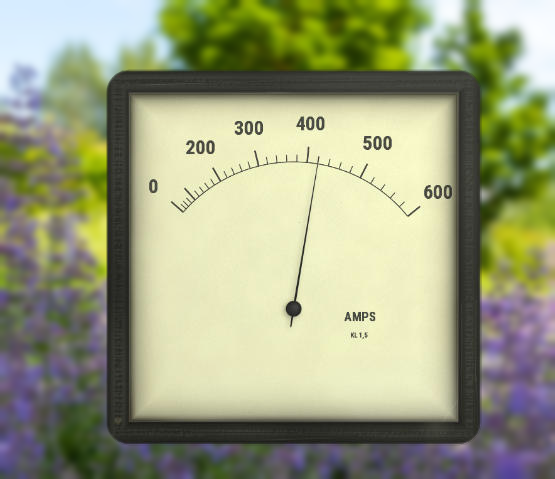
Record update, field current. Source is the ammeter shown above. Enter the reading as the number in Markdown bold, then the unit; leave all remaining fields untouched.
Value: **420** A
